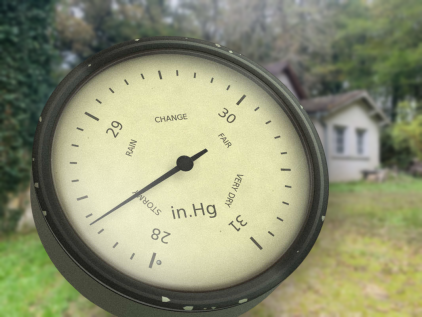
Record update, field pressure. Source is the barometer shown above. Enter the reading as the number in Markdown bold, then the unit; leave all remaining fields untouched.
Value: **28.35** inHg
